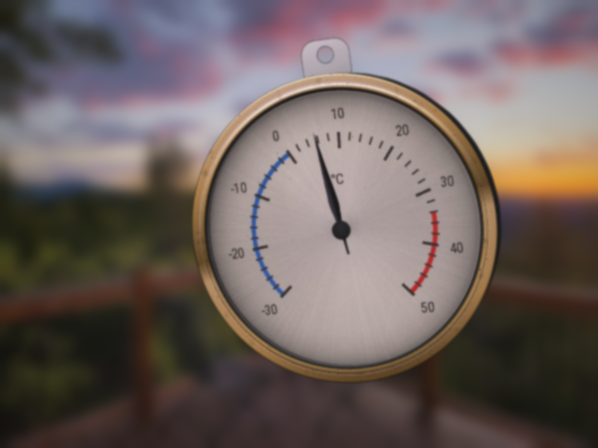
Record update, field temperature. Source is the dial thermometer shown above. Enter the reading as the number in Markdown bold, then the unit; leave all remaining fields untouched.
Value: **6** °C
